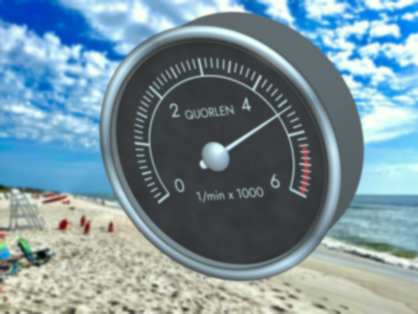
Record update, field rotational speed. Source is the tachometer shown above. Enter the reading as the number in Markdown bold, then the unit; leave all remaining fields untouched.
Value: **4600** rpm
